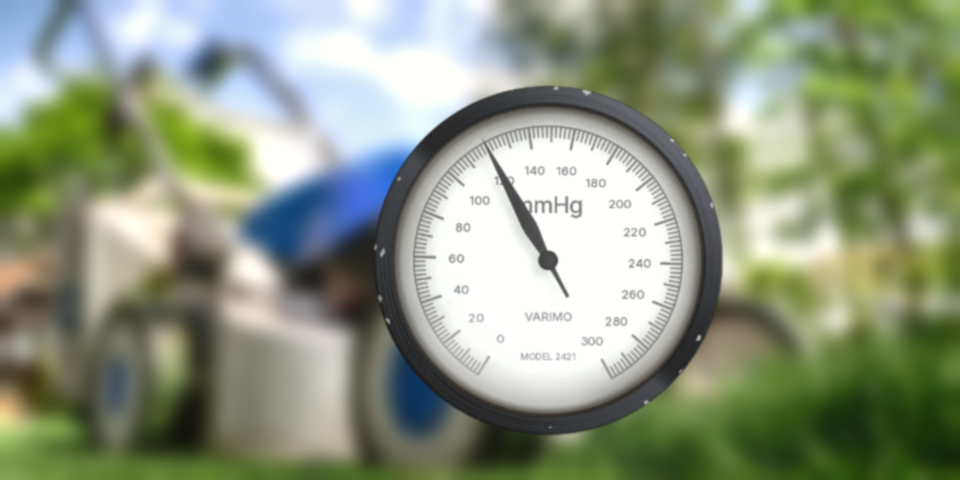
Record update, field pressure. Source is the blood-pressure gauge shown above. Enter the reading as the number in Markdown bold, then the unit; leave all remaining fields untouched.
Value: **120** mmHg
